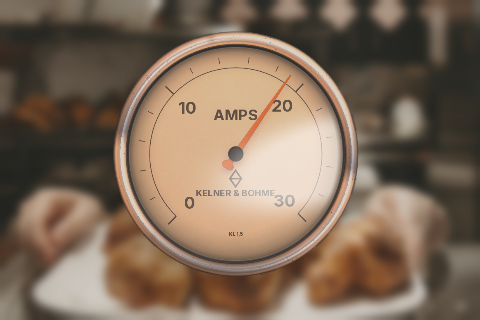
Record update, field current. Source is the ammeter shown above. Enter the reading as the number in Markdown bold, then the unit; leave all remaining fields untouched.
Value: **19** A
